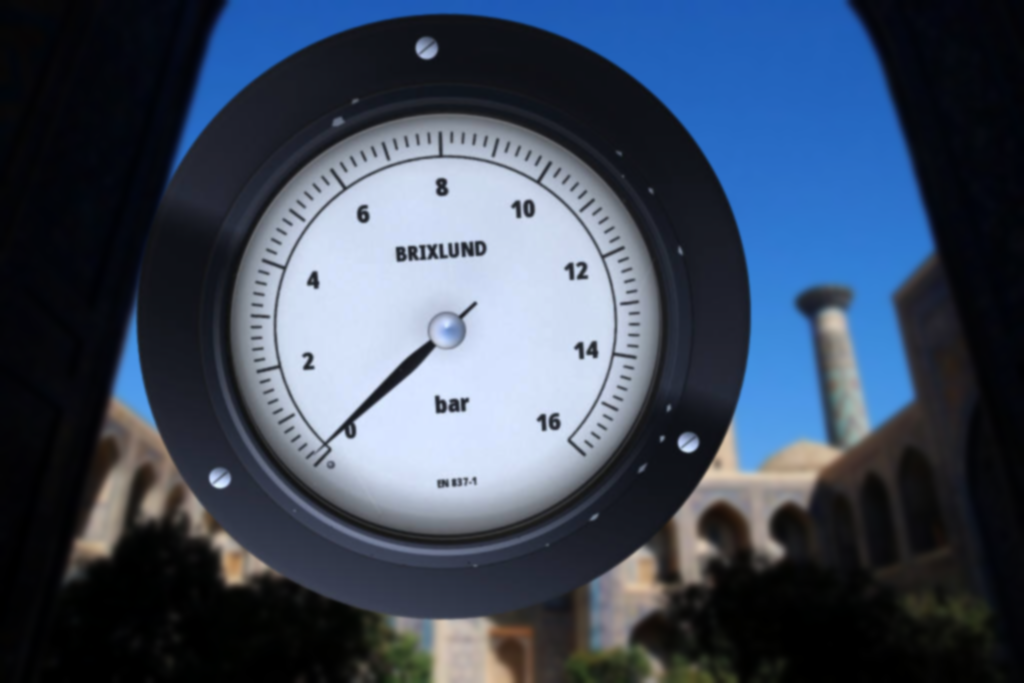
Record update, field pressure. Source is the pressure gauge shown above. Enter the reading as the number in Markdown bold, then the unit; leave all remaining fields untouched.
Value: **0.2** bar
